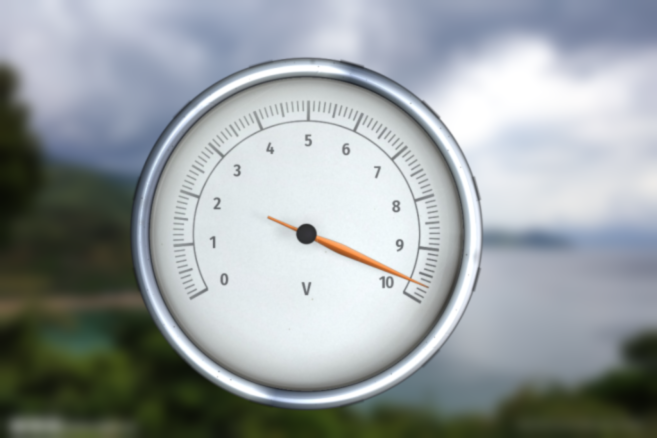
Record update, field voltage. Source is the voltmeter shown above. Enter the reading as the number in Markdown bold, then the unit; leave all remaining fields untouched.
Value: **9.7** V
